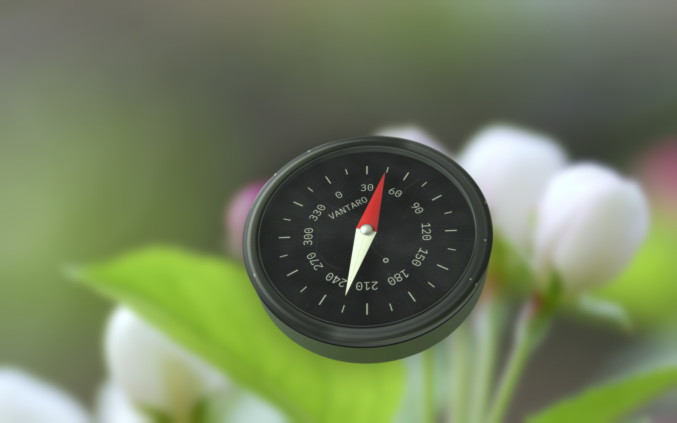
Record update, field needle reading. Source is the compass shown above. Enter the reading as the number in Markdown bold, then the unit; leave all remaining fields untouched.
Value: **45** °
